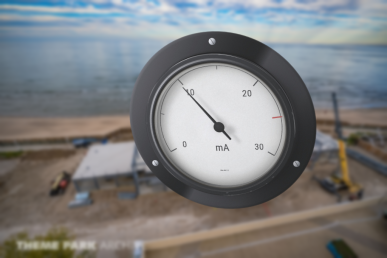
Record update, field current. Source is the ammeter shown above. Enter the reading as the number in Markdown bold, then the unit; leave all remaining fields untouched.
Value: **10** mA
